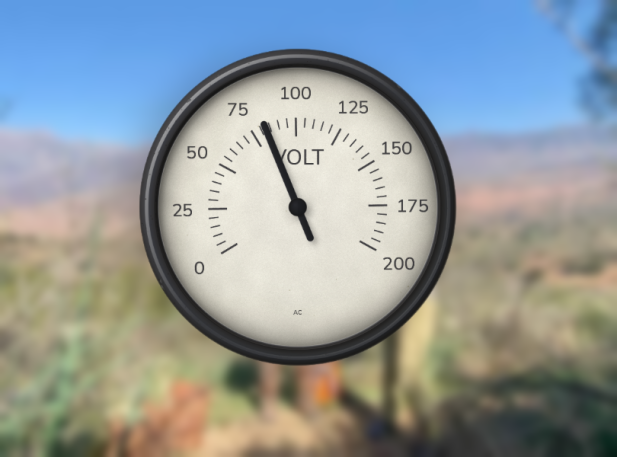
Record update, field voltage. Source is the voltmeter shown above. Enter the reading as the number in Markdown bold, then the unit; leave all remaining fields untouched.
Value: **82.5** V
